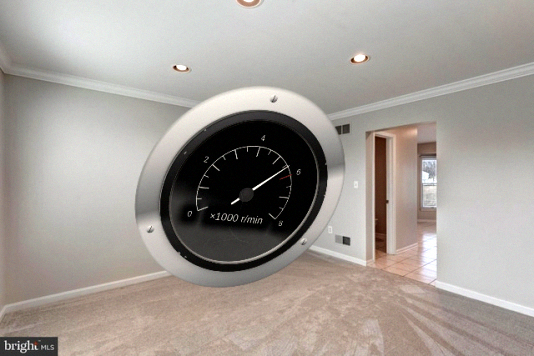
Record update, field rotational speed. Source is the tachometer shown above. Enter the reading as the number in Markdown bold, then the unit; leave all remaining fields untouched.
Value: **5500** rpm
